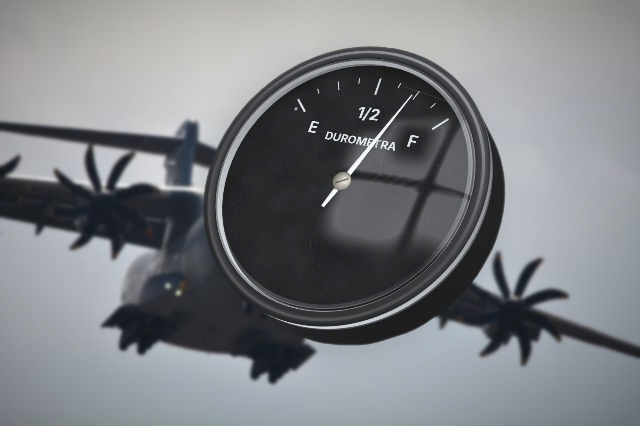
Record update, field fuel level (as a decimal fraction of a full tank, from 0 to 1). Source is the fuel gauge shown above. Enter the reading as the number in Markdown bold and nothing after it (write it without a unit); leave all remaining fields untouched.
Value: **0.75**
